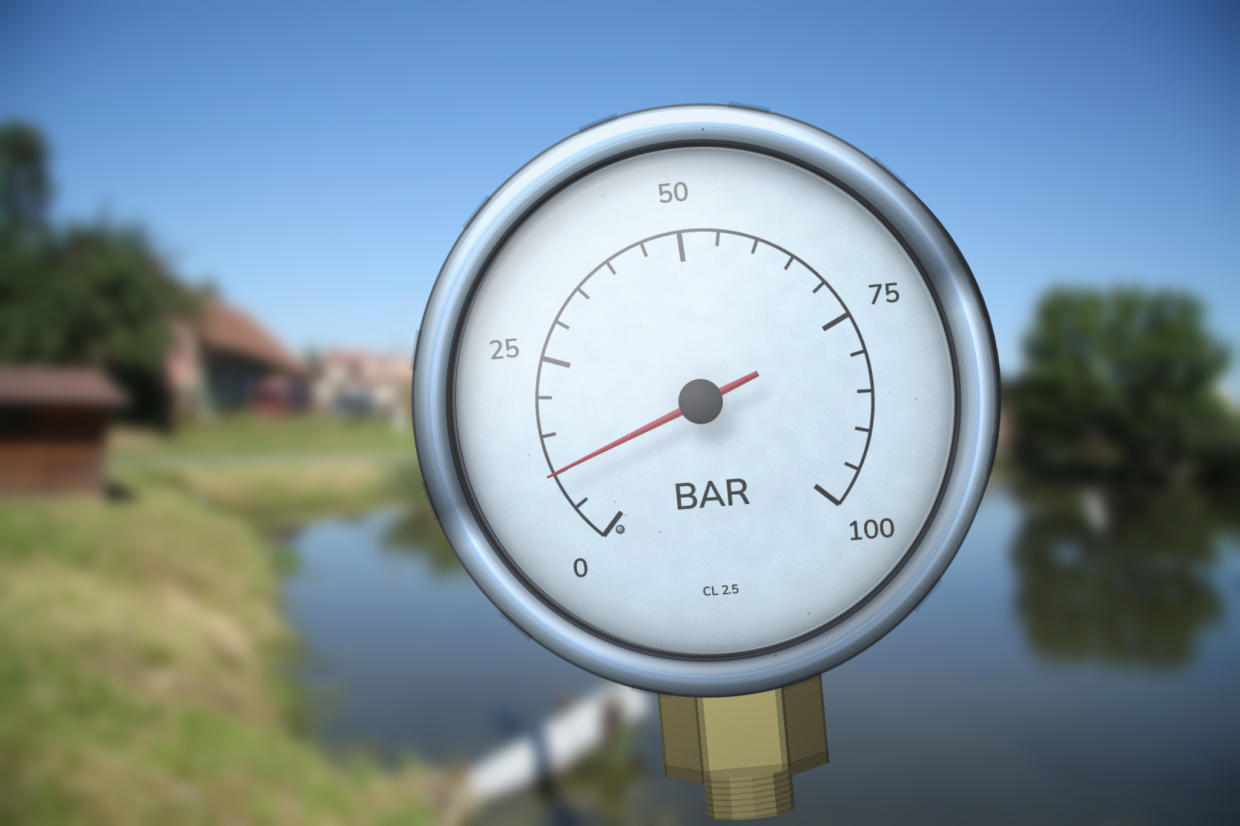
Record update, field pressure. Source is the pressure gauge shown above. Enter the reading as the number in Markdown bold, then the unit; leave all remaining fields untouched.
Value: **10** bar
